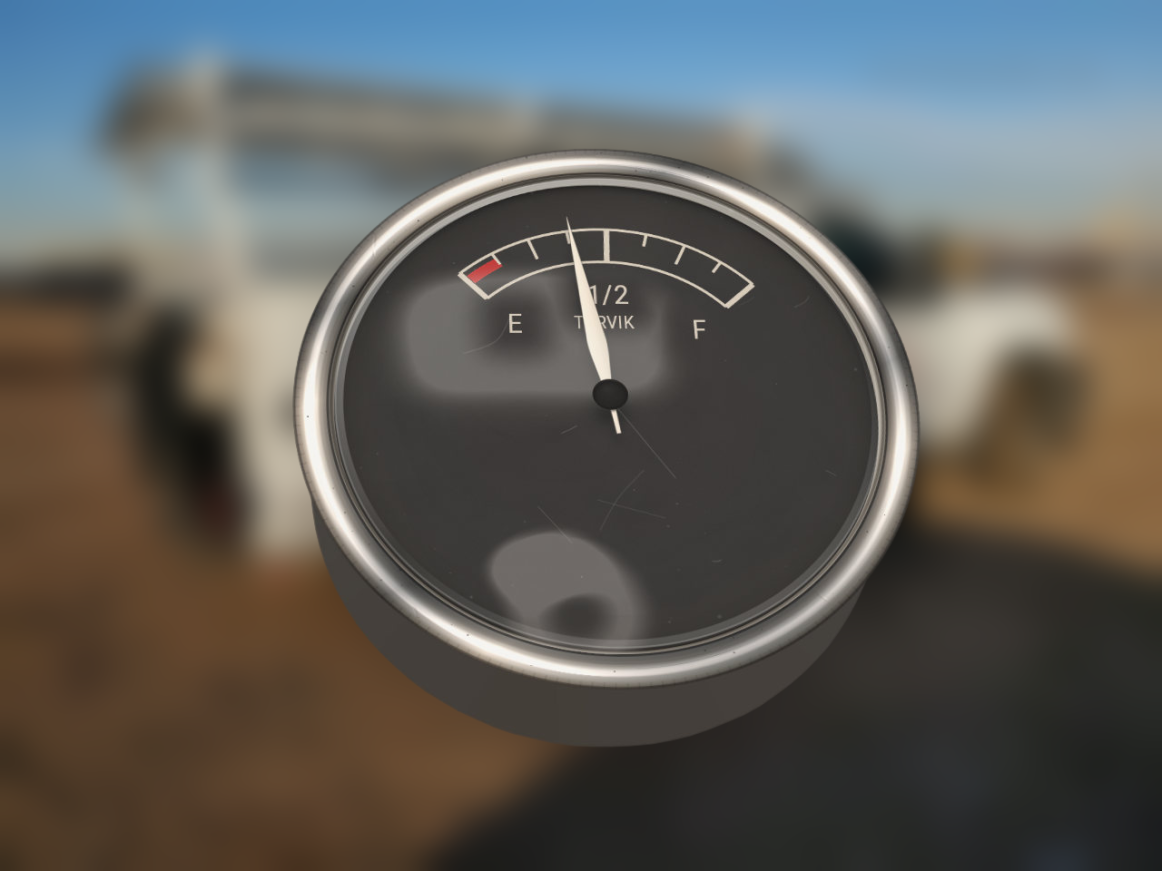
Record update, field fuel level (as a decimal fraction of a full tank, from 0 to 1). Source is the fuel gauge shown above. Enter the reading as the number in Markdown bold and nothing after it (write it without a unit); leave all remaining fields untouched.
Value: **0.375**
